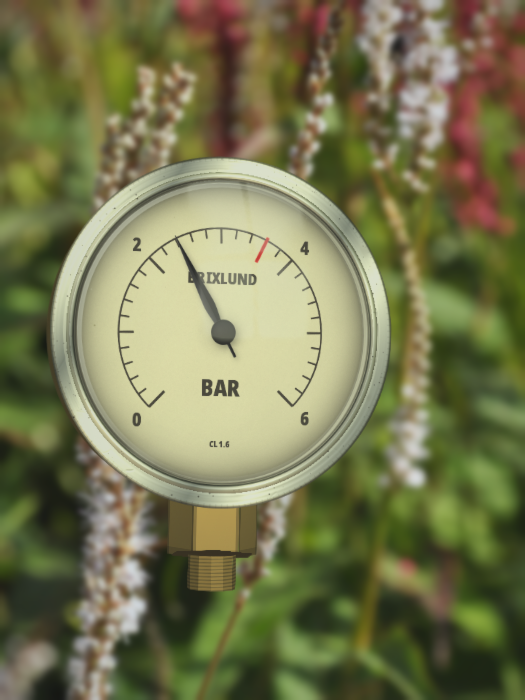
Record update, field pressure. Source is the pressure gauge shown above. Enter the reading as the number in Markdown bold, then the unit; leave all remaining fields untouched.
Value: **2.4** bar
